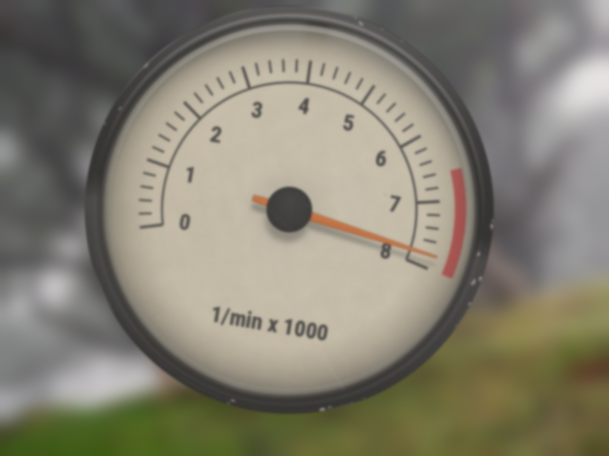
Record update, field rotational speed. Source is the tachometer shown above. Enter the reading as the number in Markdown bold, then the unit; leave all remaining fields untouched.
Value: **7800** rpm
